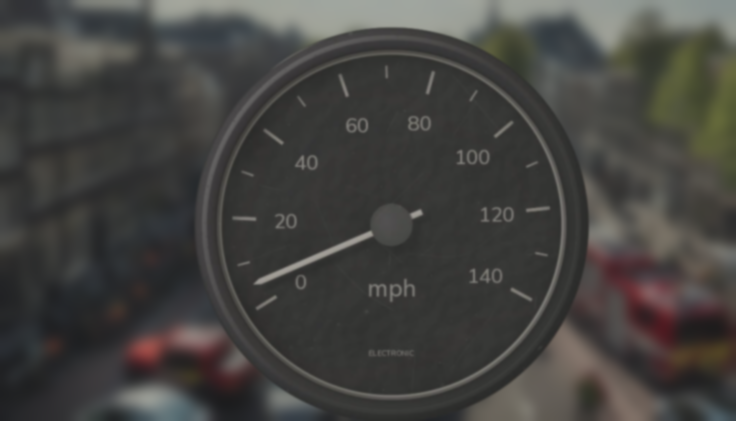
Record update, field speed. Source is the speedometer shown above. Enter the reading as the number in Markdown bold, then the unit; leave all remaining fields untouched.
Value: **5** mph
